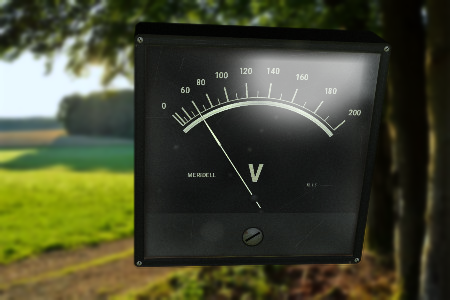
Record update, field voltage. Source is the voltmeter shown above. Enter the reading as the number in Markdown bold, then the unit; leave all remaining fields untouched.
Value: **60** V
